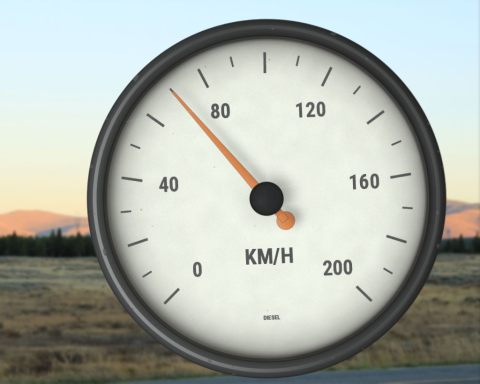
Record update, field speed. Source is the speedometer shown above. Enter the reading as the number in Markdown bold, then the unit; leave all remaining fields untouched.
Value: **70** km/h
